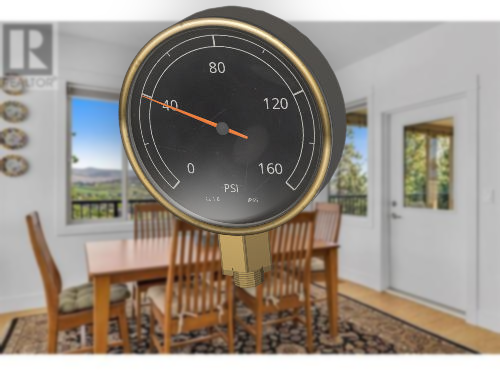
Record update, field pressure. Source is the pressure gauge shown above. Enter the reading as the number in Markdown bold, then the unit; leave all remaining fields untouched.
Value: **40** psi
